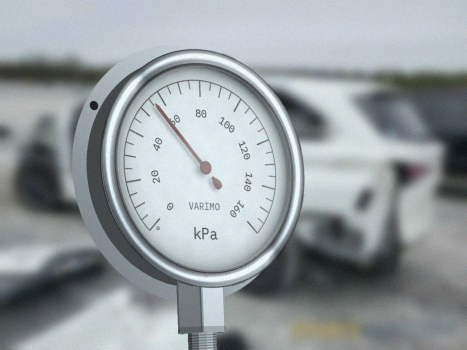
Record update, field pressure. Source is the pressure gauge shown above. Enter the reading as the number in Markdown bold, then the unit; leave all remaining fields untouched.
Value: **55** kPa
